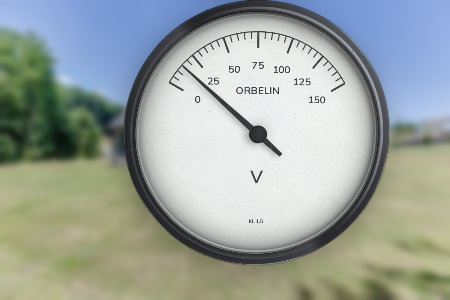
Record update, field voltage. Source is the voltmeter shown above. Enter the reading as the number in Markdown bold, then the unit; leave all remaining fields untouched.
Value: **15** V
